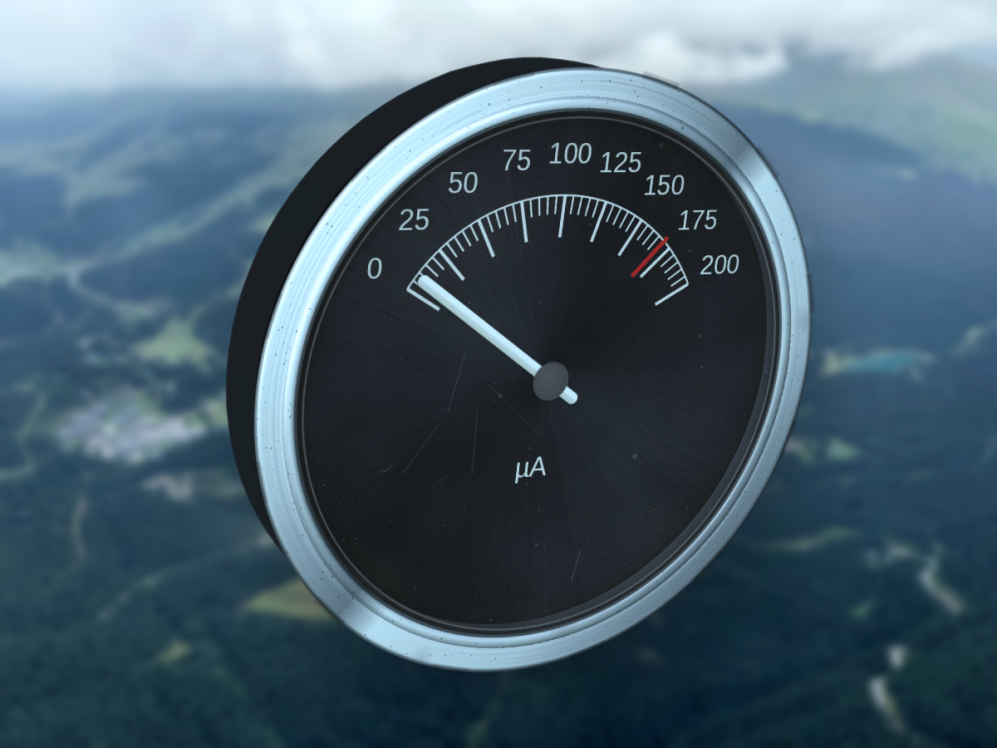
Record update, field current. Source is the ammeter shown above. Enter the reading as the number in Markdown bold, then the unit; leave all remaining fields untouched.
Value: **7.5** µA
